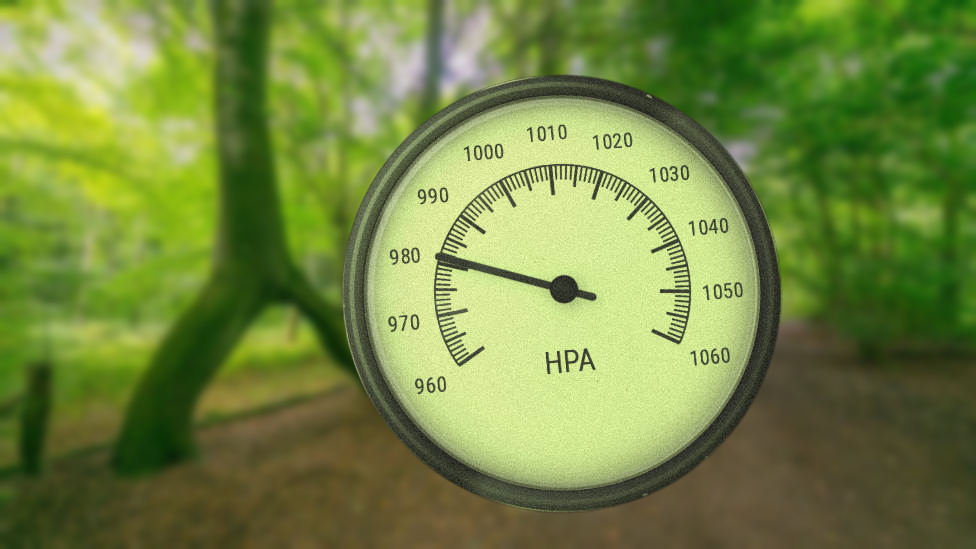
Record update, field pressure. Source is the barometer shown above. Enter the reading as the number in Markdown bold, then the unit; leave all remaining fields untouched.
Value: **981** hPa
